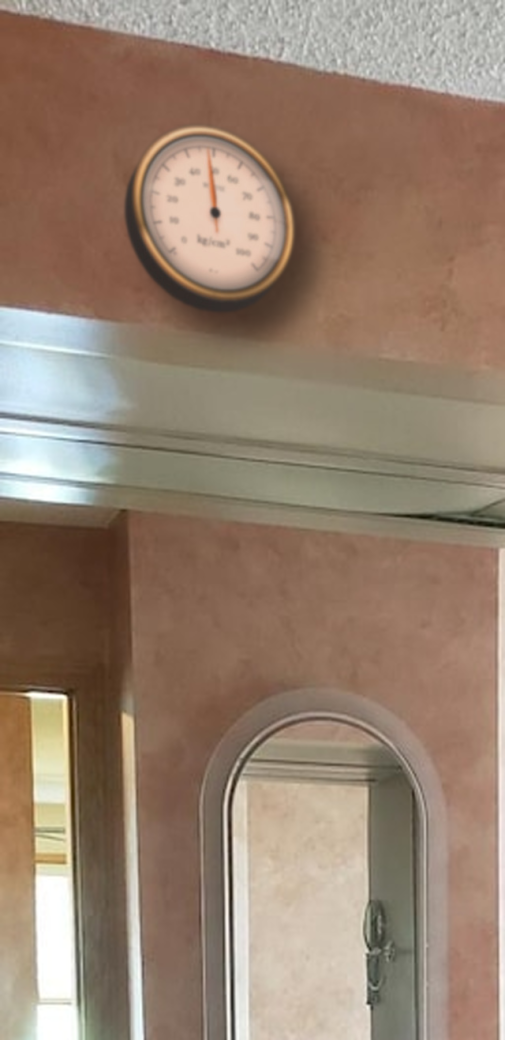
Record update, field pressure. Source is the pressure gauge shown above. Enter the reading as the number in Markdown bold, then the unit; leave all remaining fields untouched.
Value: **47.5** kg/cm²
